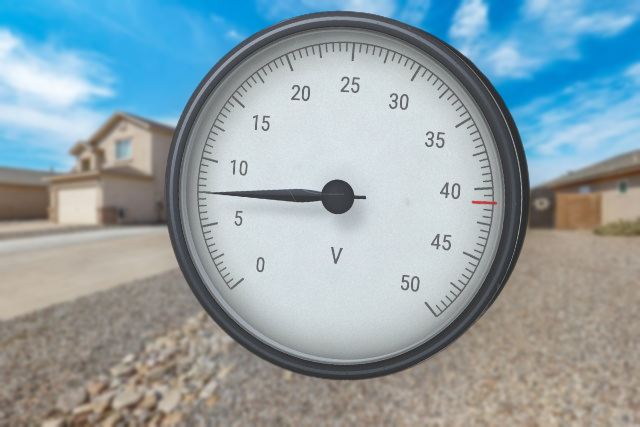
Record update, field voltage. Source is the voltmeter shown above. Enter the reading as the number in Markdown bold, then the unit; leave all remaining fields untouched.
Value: **7.5** V
